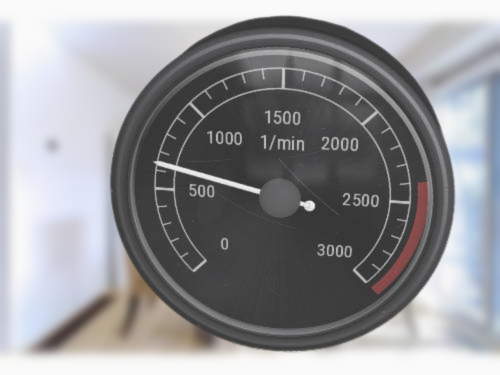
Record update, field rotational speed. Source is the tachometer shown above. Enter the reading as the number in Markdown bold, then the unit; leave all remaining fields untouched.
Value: **650** rpm
